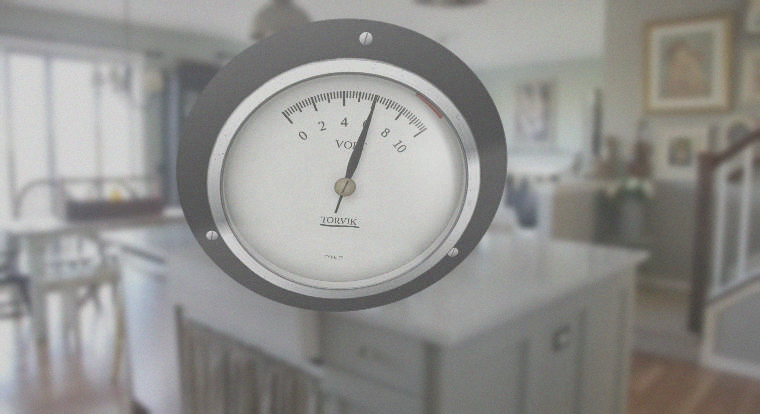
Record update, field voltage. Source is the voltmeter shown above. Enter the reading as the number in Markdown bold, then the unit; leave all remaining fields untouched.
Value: **6** V
